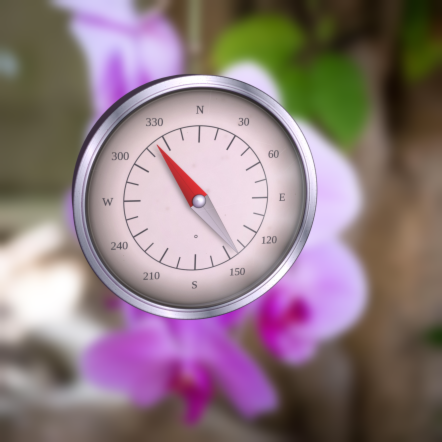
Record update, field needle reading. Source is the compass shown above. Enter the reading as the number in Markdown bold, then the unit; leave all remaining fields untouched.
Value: **322.5** °
